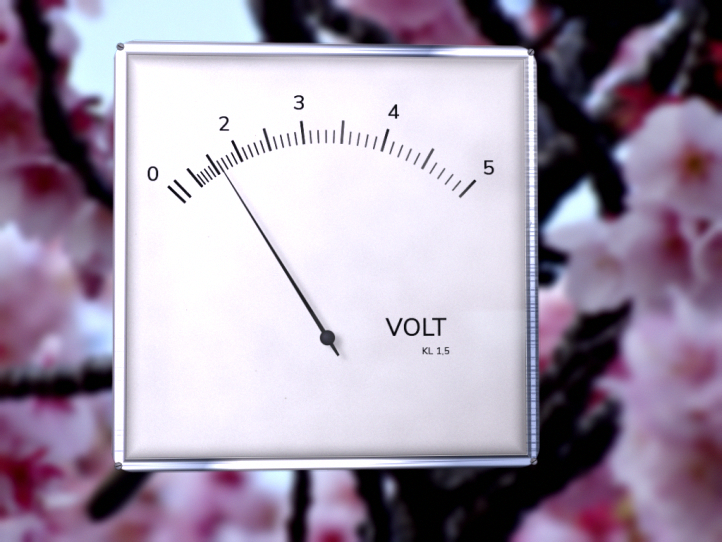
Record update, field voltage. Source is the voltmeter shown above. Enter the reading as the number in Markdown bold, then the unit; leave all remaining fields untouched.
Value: **1.6** V
